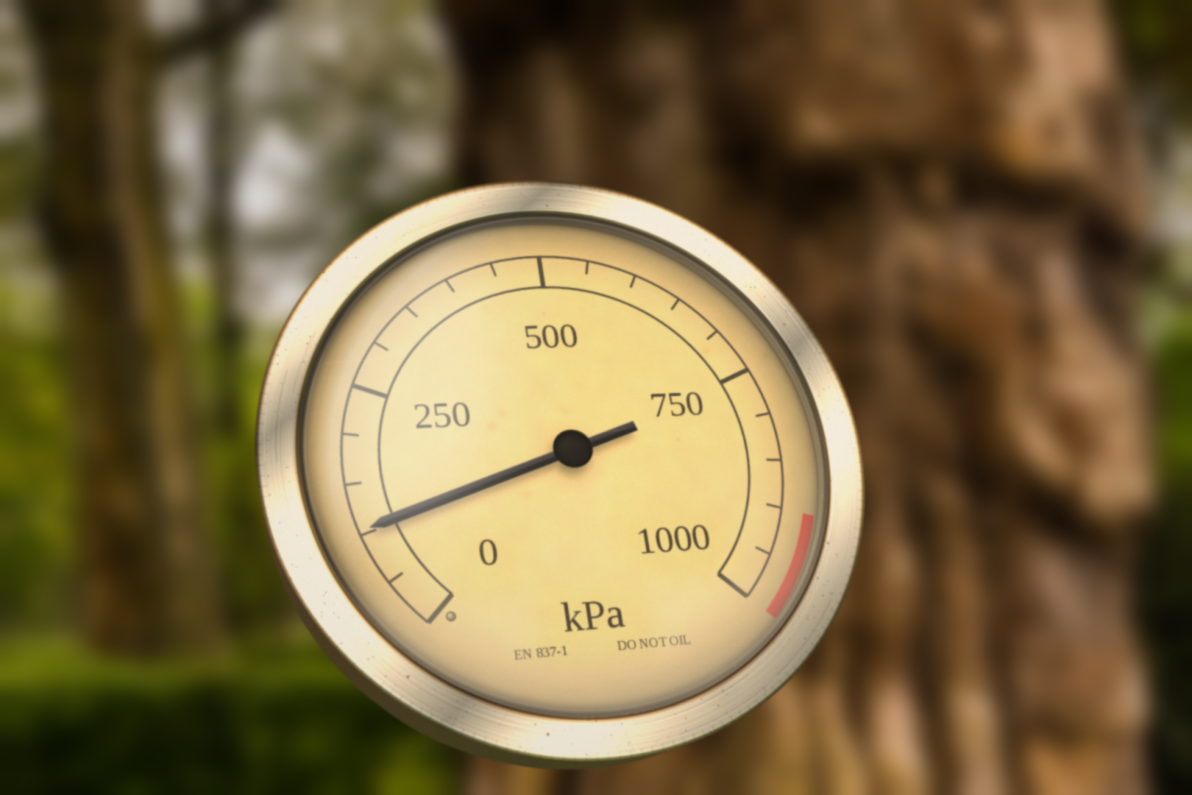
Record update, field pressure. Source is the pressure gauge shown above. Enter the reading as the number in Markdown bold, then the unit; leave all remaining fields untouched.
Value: **100** kPa
